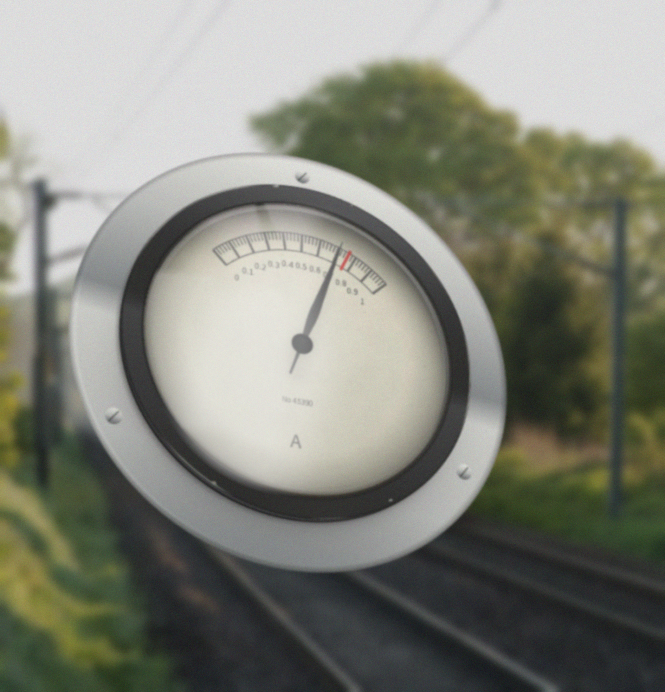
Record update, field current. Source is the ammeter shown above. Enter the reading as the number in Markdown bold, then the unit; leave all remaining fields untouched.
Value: **0.7** A
